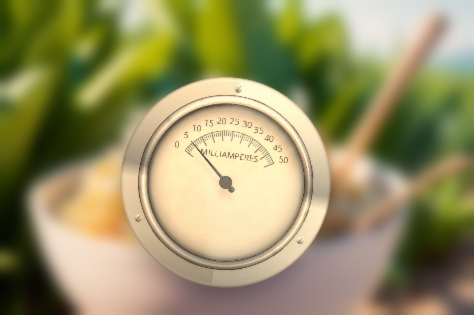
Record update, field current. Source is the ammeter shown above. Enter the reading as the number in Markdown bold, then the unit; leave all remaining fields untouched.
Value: **5** mA
